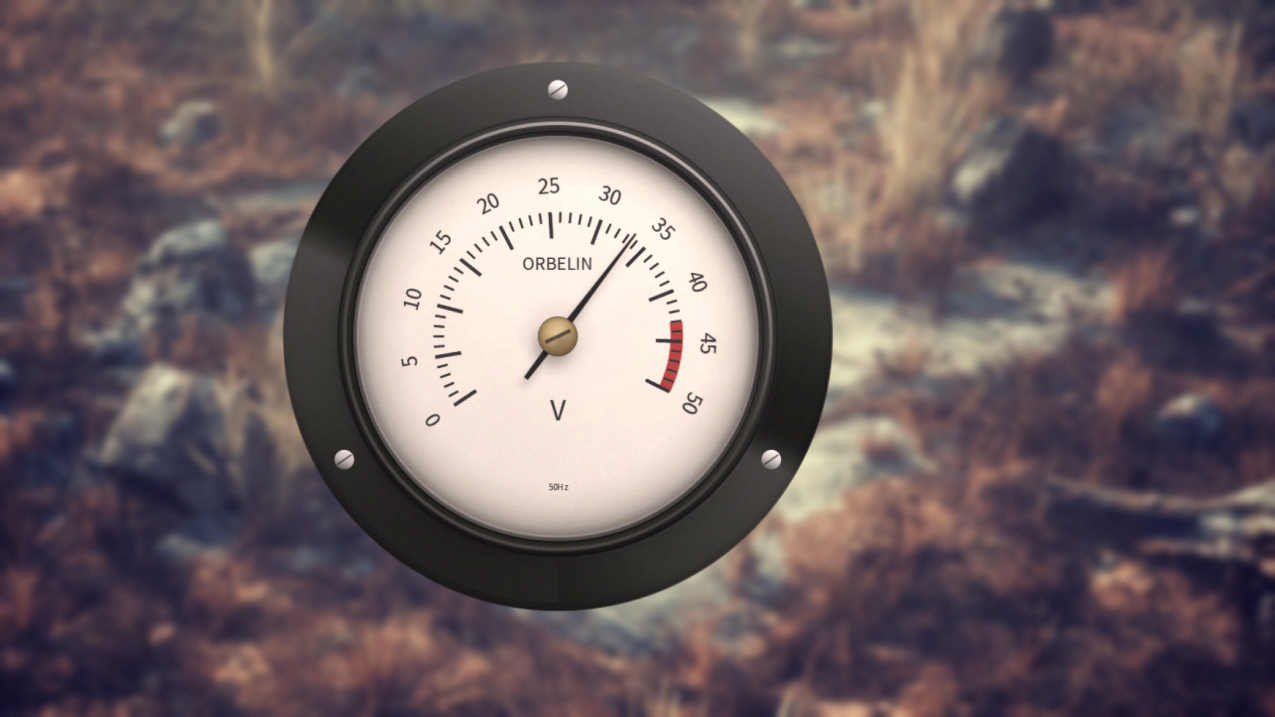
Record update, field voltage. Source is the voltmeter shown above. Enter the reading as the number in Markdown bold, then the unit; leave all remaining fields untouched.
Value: **33.5** V
